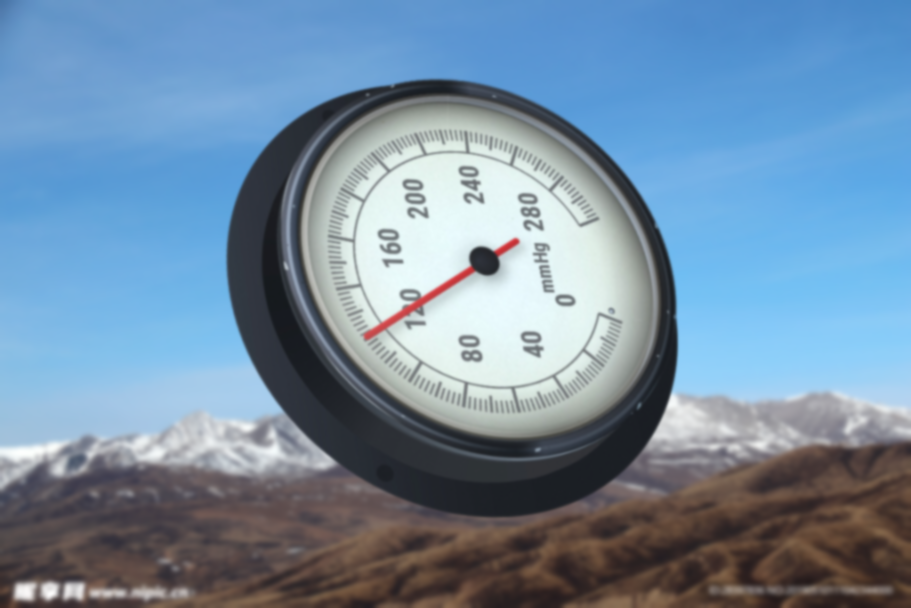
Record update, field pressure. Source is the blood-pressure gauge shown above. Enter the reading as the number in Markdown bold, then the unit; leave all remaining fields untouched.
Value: **120** mmHg
